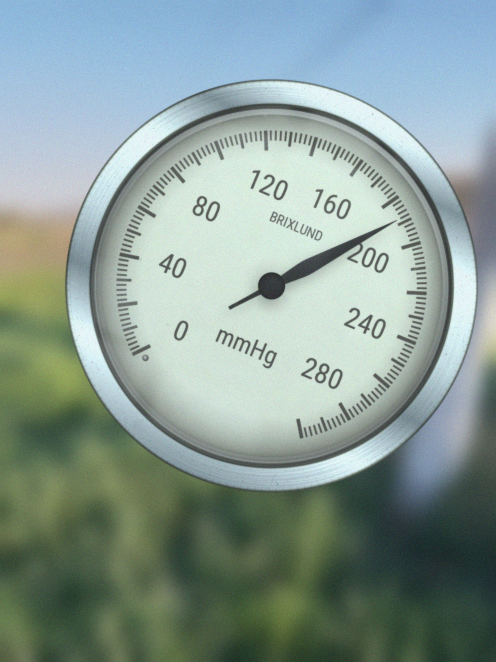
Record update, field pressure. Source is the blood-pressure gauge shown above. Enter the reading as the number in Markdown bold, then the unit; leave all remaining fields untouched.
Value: **188** mmHg
